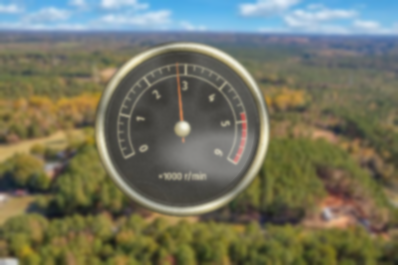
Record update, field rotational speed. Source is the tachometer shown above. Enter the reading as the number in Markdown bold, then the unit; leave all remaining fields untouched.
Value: **2800** rpm
